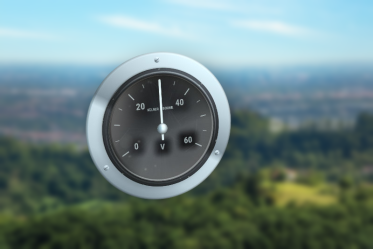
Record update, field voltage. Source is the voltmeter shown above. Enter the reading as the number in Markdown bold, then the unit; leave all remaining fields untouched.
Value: **30** V
